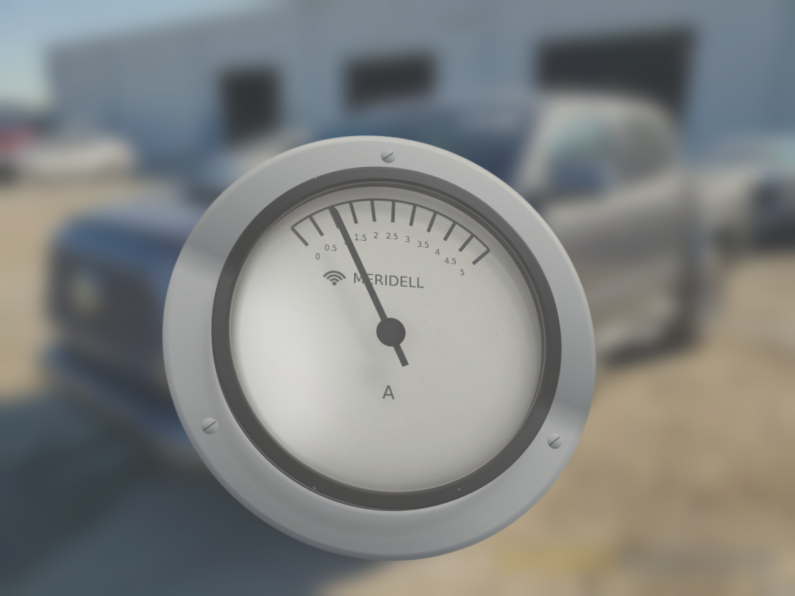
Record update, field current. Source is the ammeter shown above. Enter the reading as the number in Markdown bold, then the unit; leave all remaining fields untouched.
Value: **1** A
